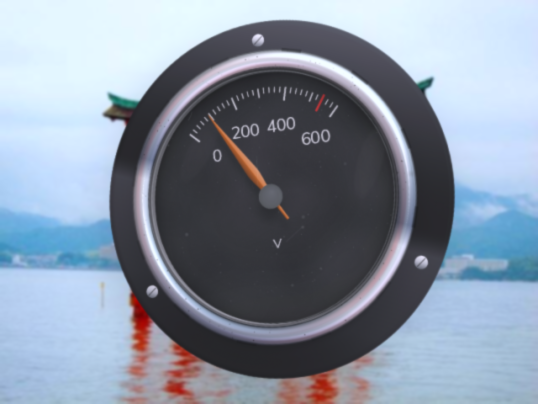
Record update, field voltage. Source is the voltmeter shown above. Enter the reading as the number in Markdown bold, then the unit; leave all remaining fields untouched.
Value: **100** V
